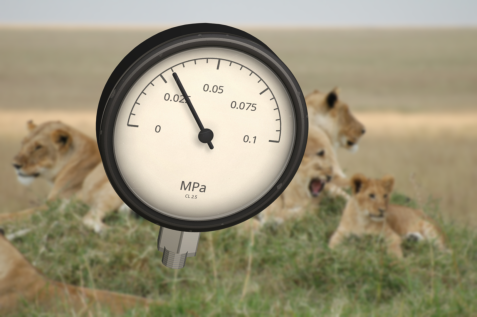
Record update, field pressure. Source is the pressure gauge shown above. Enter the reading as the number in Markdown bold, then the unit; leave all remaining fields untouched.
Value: **0.03** MPa
